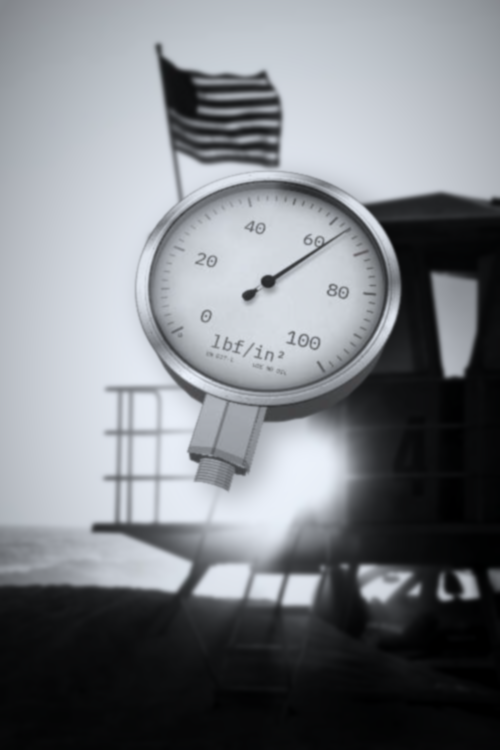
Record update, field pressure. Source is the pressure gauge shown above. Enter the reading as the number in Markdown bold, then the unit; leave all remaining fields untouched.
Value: **64** psi
